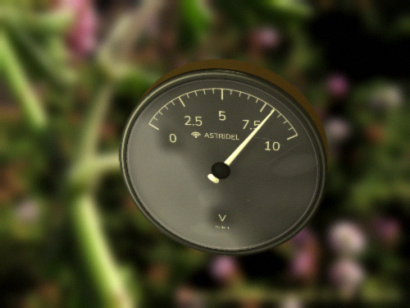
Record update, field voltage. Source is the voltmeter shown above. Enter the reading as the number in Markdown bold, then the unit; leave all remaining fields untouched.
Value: **8** V
